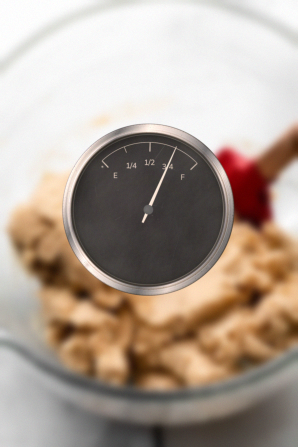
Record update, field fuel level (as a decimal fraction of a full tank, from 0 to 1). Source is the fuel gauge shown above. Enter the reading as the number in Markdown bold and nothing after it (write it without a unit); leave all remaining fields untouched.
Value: **0.75**
